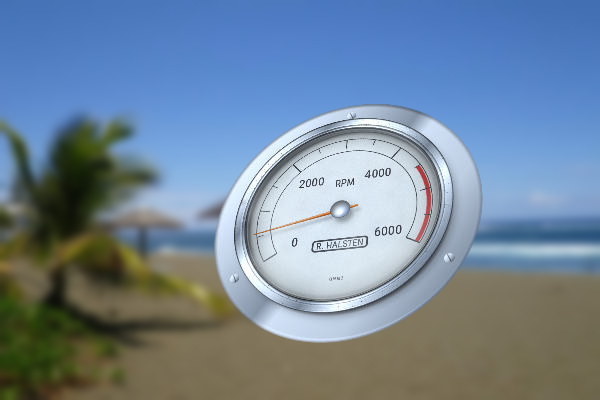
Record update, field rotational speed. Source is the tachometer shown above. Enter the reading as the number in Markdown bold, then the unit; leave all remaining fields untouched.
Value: **500** rpm
